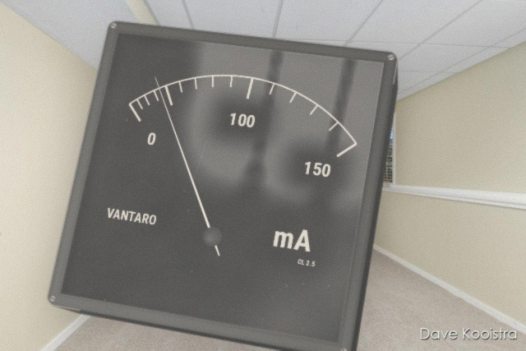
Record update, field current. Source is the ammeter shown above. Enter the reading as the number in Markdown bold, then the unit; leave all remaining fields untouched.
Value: **45** mA
